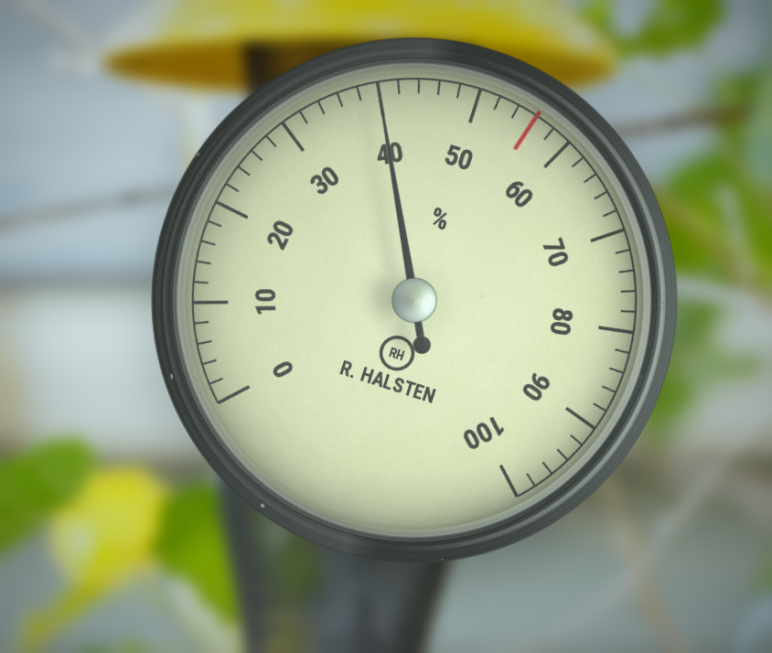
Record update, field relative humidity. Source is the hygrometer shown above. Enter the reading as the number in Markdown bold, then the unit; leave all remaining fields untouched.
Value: **40** %
